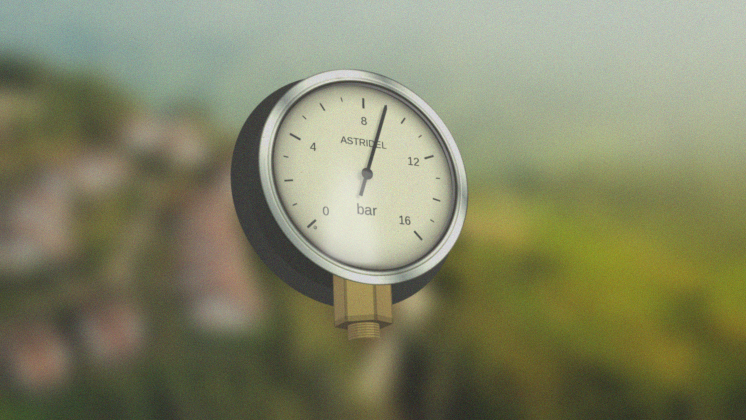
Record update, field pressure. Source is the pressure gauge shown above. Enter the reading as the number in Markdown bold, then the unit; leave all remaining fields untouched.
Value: **9** bar
